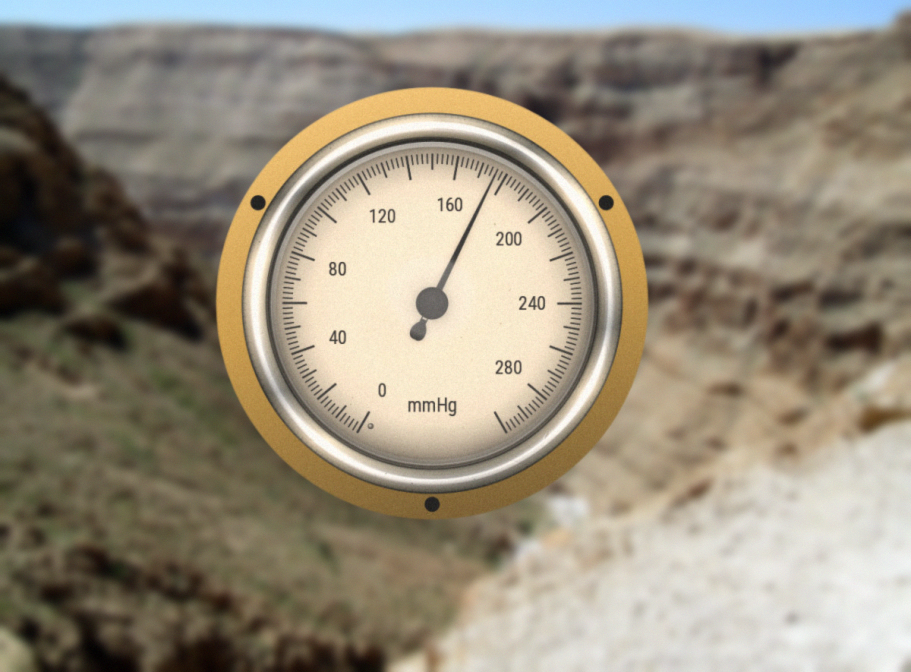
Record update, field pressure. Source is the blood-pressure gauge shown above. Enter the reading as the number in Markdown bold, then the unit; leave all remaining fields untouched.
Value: **176** mmHg
